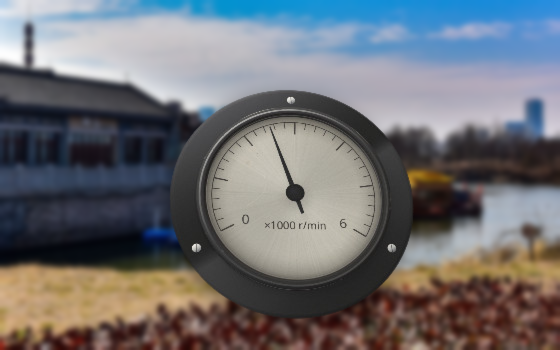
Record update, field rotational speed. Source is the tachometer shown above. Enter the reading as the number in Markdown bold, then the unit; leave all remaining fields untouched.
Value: **2500** rpm
